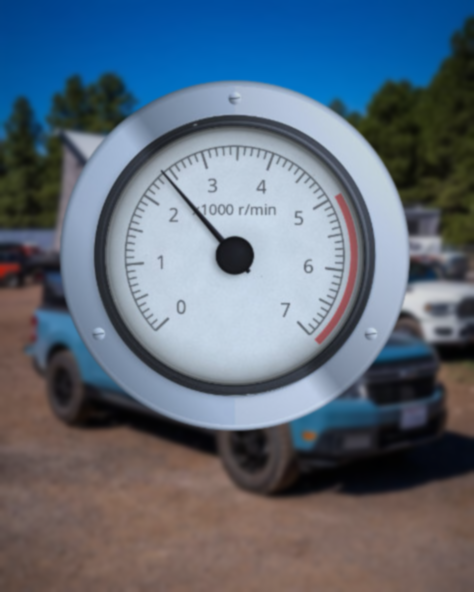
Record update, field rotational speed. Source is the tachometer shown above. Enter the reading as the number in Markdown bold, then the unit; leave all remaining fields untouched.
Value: **2400** rpm
